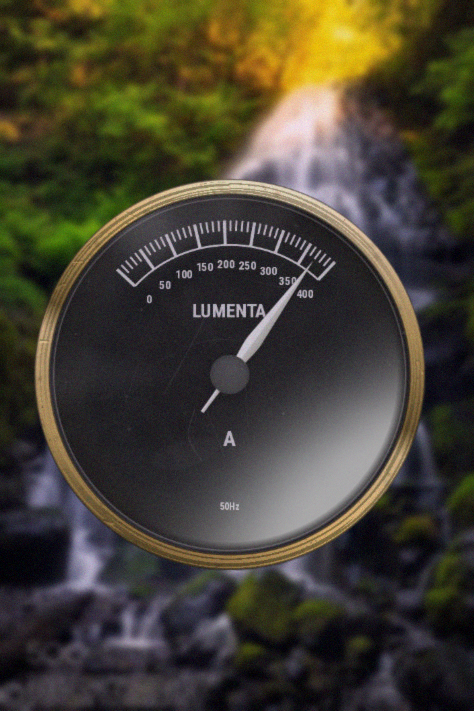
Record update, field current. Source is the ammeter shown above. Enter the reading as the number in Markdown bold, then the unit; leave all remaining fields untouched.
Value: **370** A
